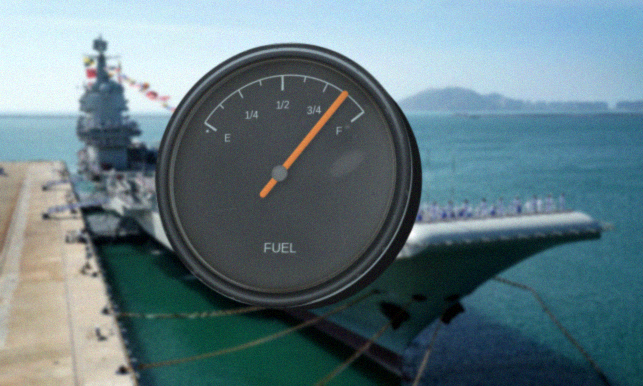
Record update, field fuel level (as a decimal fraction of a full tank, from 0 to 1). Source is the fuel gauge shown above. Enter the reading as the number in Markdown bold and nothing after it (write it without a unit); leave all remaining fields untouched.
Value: **0.875**
